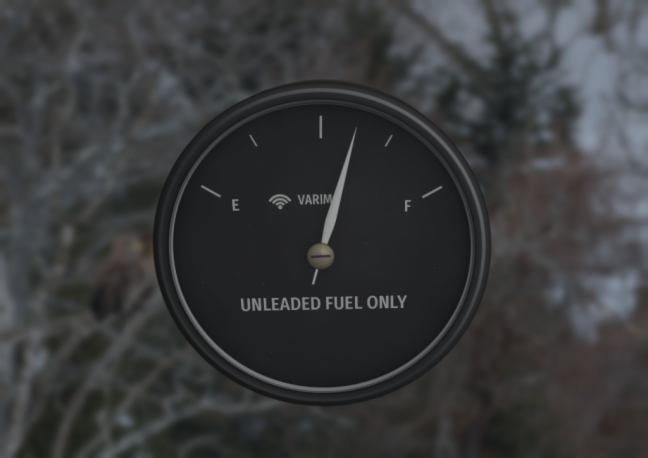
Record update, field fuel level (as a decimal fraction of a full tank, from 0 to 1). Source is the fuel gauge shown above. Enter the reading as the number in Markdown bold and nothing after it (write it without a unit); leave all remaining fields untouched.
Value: **0.625**
